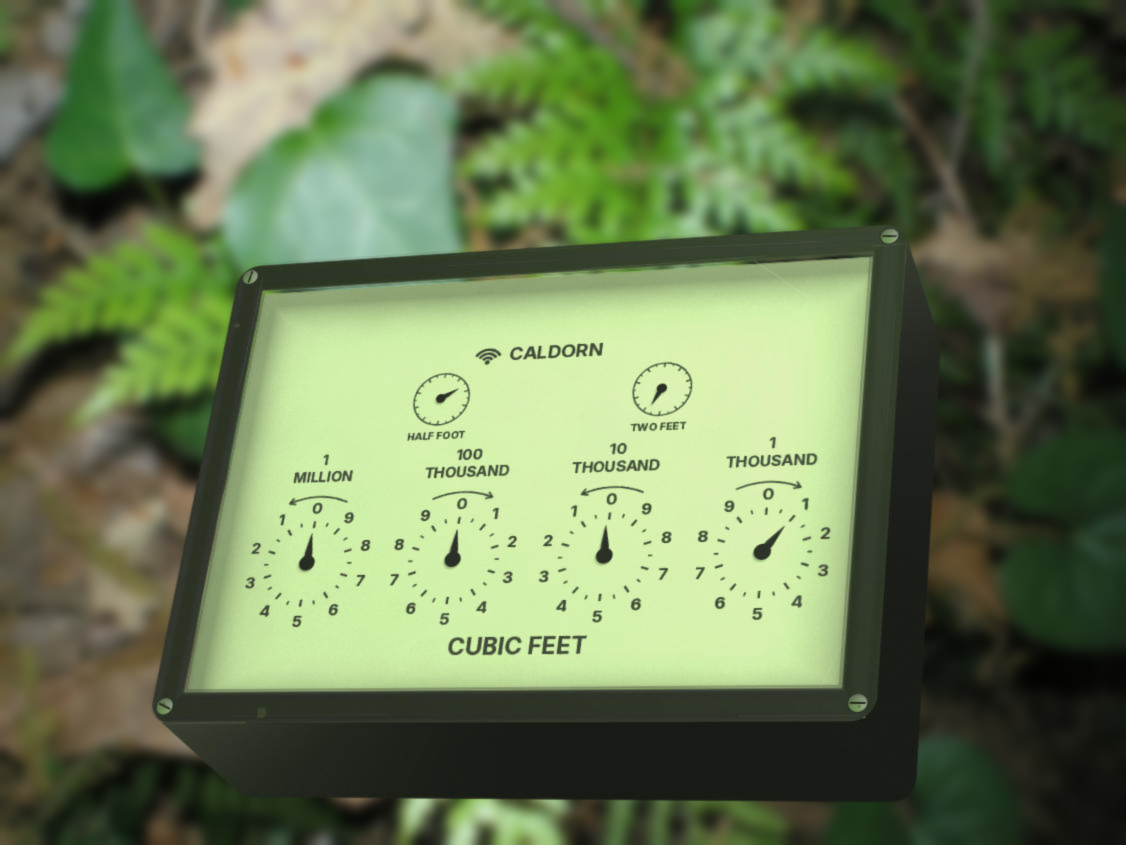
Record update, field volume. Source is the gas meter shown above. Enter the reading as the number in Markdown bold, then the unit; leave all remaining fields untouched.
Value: **100** ft³
